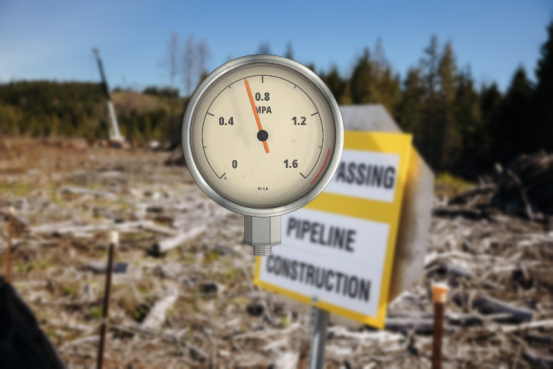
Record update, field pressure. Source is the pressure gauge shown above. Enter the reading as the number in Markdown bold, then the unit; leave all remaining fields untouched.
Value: **0.7** MPa
